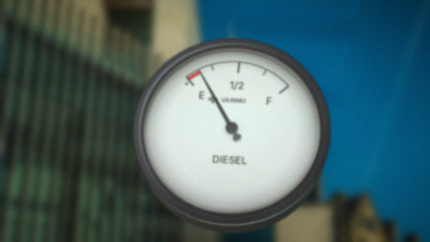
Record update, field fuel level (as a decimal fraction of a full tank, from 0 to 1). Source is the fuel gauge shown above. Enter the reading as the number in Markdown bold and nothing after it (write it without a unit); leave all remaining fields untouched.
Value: **0.125**
